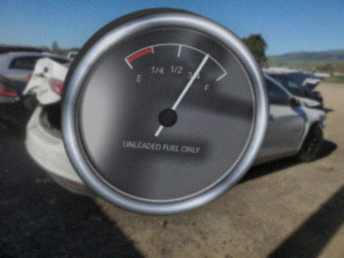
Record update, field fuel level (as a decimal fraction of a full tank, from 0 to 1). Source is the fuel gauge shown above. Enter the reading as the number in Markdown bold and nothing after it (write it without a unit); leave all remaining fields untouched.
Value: **0.75**
